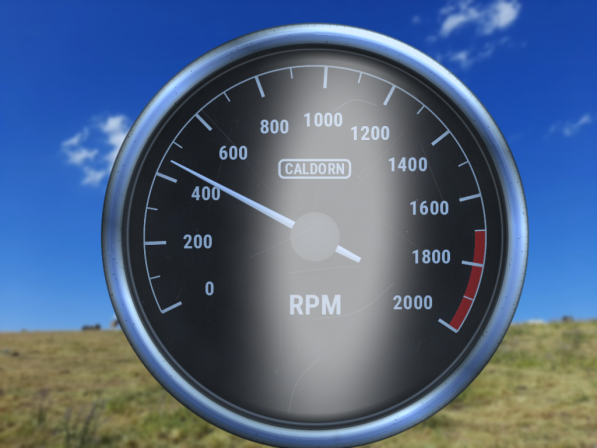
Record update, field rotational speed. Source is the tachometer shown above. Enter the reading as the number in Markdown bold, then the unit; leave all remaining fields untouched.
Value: **450** rpm
